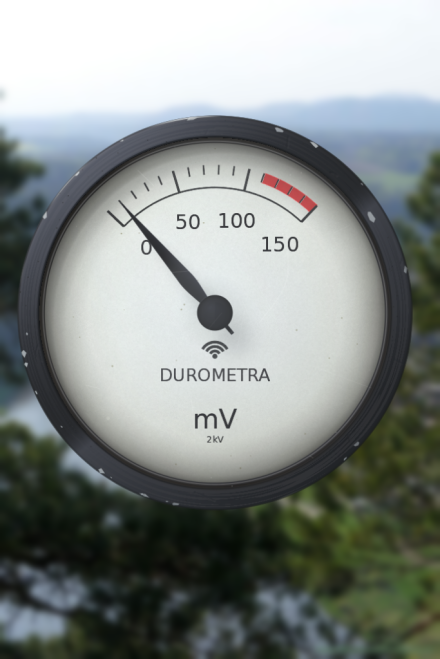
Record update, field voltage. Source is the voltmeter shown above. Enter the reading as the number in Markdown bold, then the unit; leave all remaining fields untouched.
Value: **10** mV
